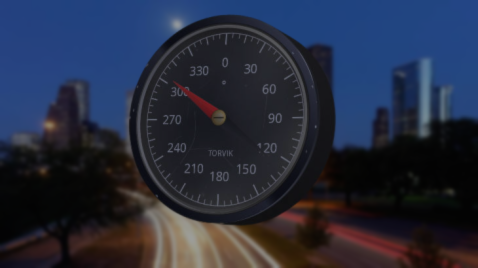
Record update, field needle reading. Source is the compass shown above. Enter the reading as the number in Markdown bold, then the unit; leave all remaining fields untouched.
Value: **305** °
